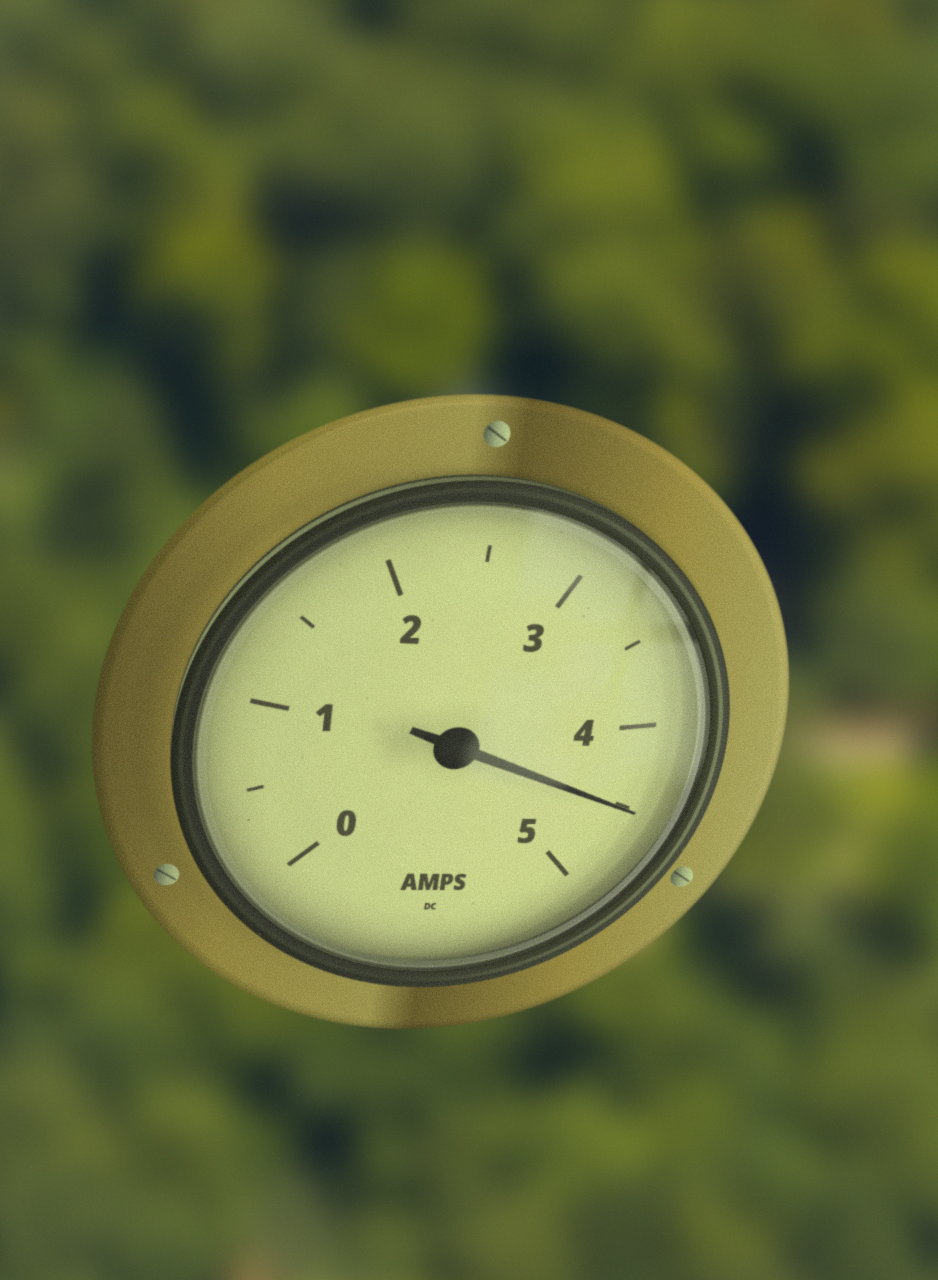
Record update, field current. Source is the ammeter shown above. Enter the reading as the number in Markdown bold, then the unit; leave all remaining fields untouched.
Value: **4.5** A
